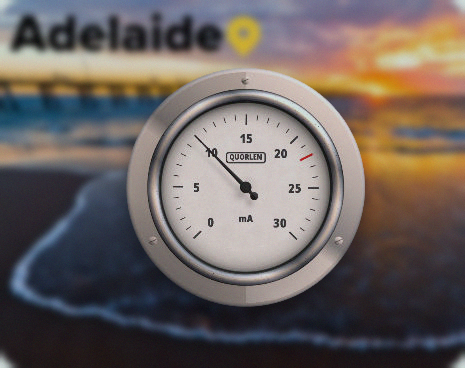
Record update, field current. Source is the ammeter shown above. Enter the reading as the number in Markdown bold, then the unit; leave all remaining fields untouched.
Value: **10** mA
